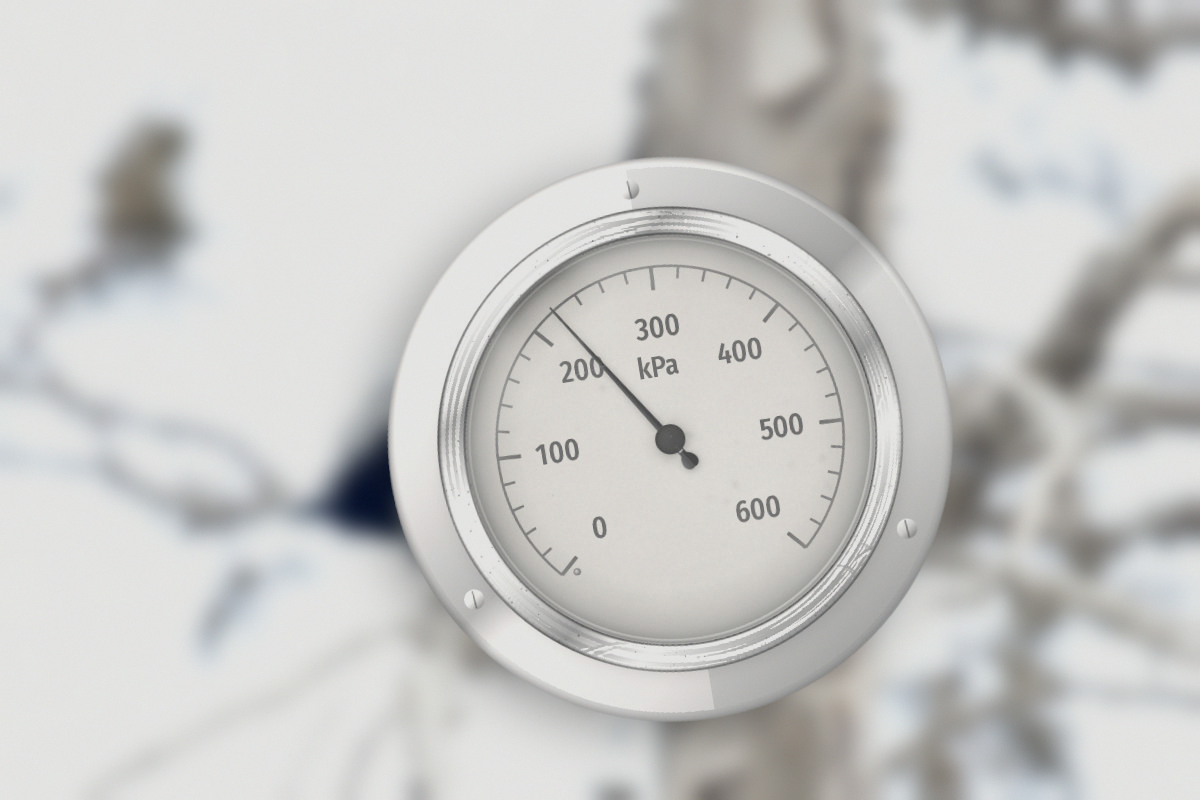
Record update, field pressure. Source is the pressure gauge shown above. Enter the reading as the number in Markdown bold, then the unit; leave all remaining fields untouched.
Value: **220** kPa
